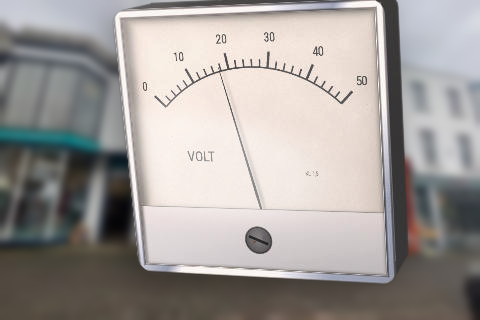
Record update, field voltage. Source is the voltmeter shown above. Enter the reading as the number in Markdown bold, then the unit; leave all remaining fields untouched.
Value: **18** V
